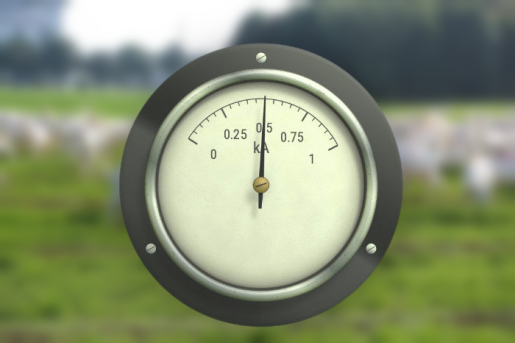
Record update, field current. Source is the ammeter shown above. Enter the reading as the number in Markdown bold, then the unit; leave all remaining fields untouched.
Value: **0.5** kA
